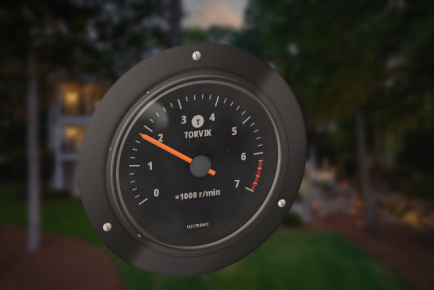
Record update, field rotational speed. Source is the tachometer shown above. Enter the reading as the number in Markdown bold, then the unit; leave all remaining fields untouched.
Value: **1800** rpm
